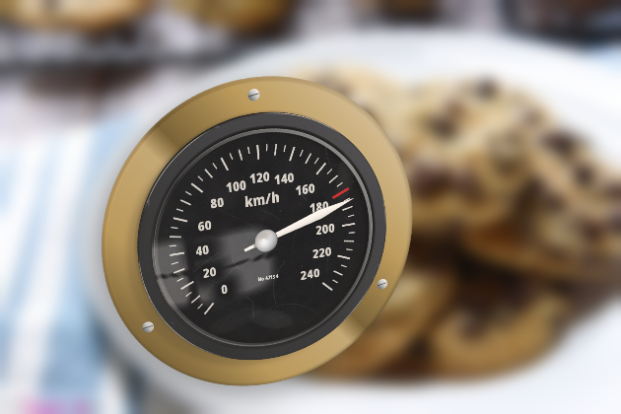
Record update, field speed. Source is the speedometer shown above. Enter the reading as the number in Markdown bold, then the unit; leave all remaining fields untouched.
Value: **185** km/h
